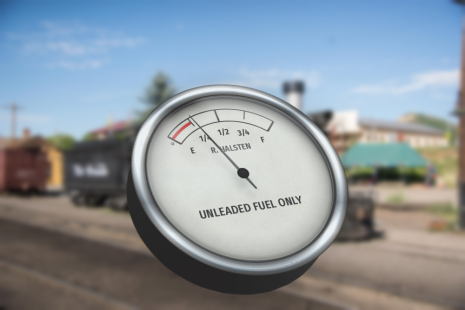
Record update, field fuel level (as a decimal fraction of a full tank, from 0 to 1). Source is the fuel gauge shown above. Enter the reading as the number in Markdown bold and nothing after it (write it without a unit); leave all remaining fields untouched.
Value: **0.25**
